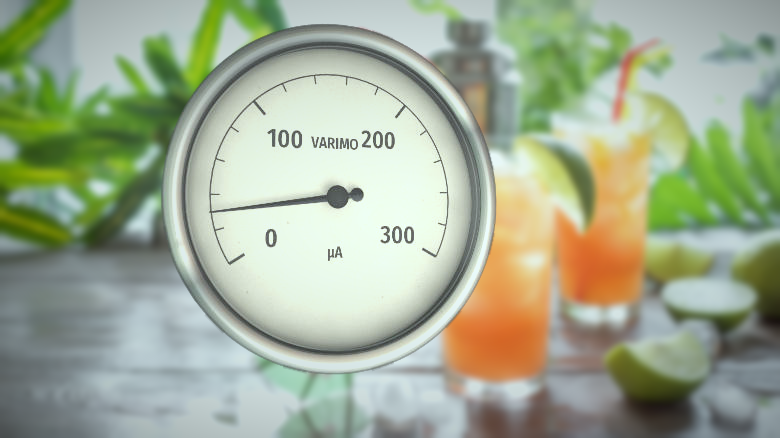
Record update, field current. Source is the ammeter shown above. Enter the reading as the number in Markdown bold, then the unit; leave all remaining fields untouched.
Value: **30** µA
